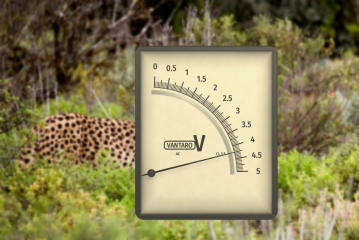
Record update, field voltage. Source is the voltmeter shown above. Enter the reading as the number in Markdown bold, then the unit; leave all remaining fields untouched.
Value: **4.25** V
